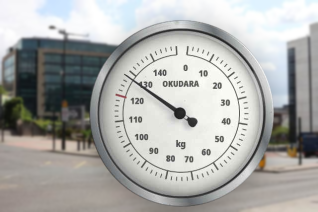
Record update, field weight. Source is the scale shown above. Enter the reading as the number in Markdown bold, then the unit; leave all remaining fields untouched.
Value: **128** kg
